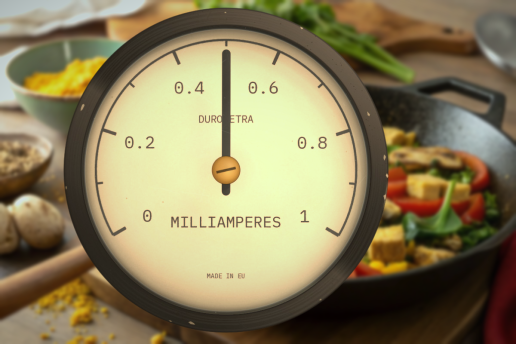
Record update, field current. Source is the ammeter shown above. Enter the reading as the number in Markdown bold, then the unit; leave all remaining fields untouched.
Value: **0.5** mA
